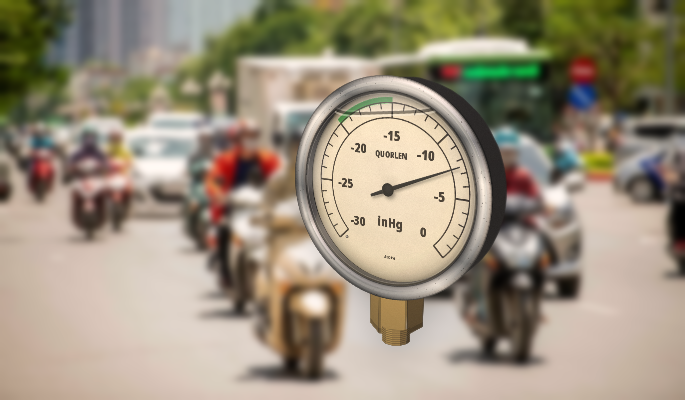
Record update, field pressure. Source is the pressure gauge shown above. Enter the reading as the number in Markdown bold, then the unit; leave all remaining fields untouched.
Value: **-7.5** inHg
